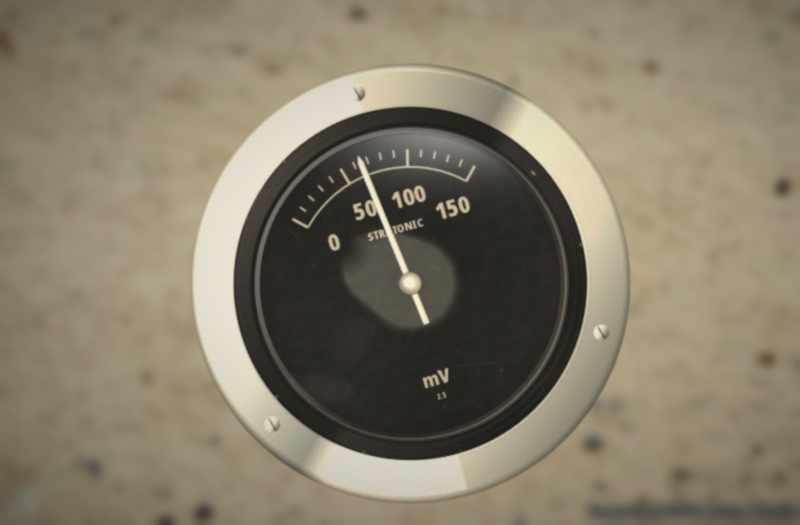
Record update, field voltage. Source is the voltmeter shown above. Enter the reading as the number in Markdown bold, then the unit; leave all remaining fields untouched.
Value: **65** mV
